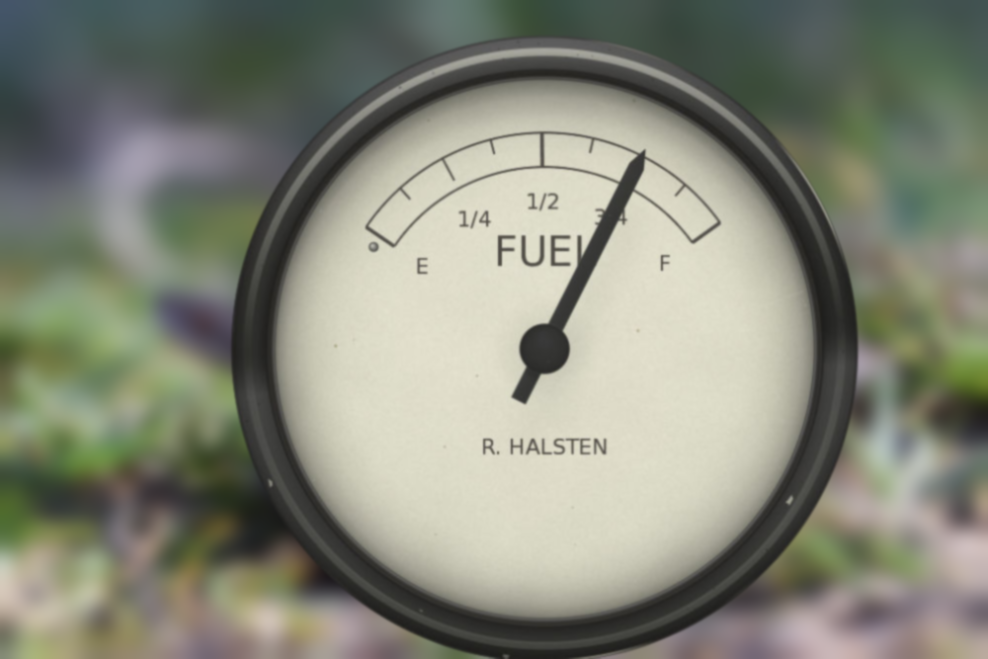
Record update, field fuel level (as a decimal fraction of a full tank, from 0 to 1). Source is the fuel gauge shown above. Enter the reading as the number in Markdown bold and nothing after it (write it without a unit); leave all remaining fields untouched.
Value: **0.75**
